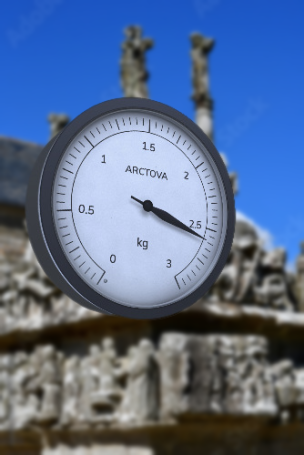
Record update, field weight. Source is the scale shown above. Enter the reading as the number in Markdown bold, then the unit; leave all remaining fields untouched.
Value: **2.6** kg
